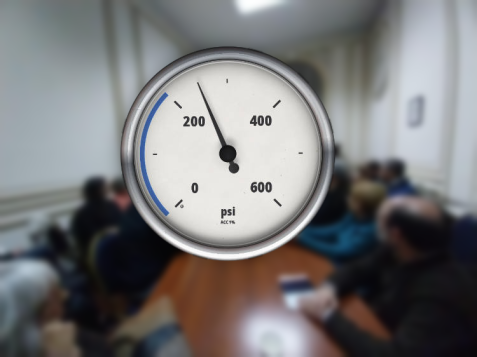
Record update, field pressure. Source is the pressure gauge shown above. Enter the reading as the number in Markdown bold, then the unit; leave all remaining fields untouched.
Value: **250** psi
